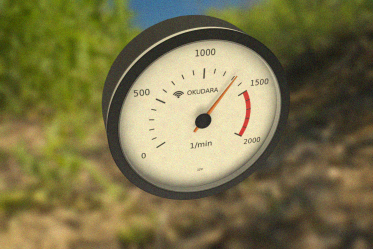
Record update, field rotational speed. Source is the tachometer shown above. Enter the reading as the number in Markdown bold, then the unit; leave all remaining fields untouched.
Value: **1300** rpm
